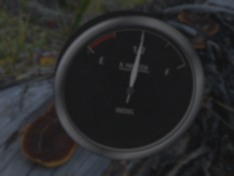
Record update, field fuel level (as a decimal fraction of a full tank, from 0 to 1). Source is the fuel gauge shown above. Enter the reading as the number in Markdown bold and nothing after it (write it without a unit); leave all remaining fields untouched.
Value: **0.5**
